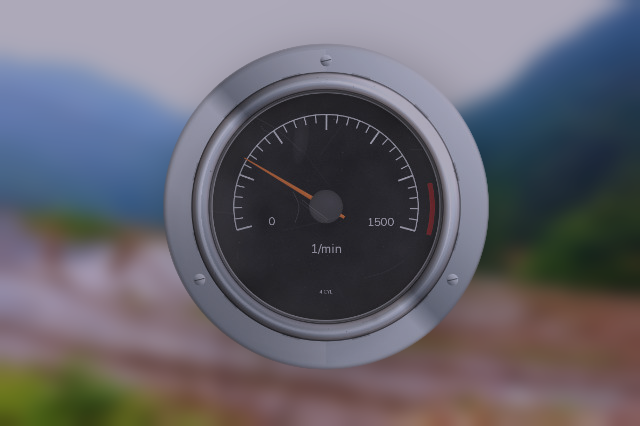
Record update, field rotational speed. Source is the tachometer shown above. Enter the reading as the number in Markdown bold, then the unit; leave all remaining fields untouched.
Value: **325** rpm
